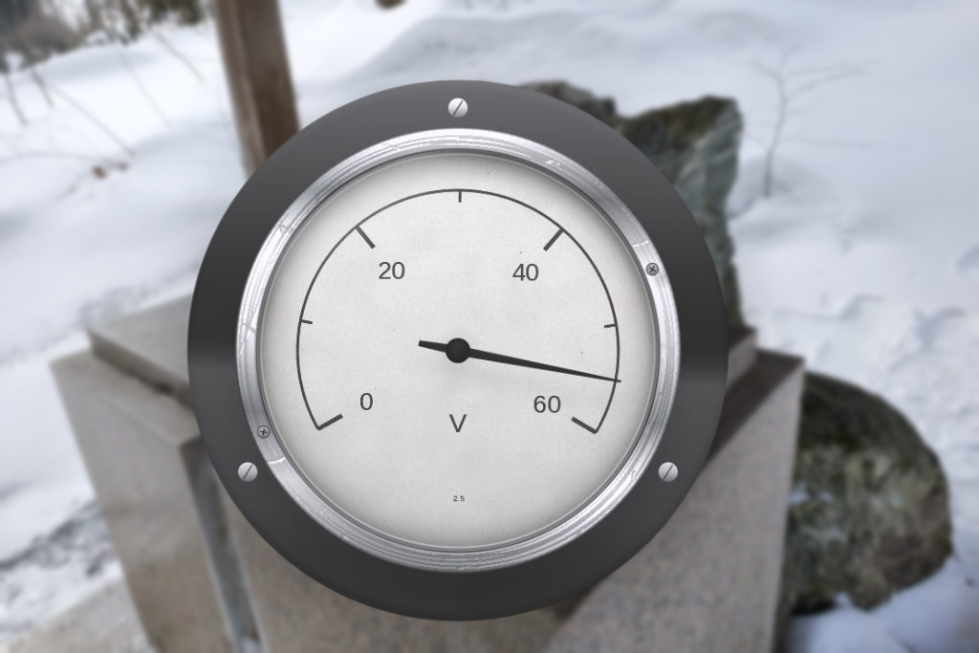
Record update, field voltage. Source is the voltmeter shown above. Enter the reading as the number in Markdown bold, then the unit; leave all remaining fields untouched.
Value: **55** V
